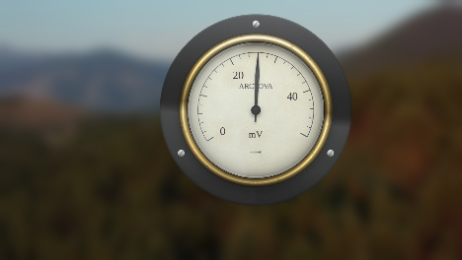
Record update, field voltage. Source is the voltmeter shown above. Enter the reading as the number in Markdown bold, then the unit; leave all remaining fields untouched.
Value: **26** mV
